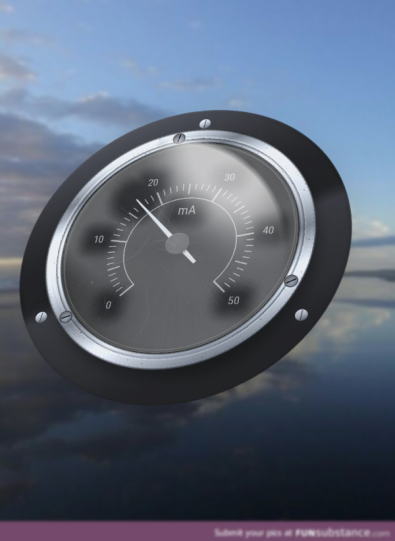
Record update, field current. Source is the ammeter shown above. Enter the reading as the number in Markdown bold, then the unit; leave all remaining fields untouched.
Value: **17** mA
